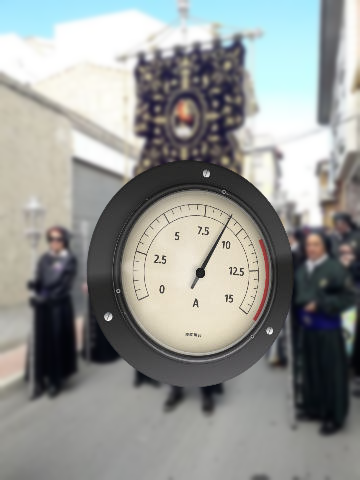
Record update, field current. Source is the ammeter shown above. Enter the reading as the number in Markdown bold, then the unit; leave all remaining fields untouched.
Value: **9** A
